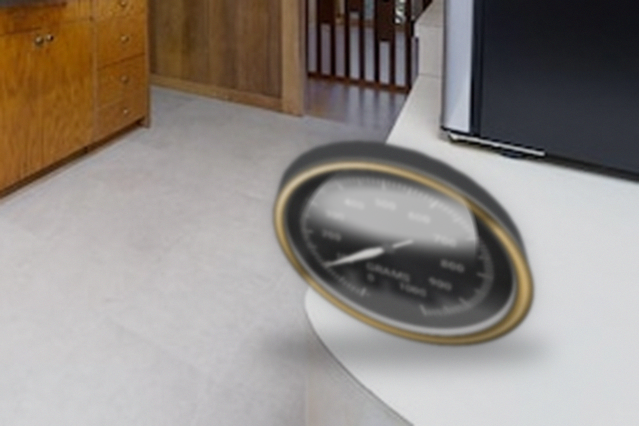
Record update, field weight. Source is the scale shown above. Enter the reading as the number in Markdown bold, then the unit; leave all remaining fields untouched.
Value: **100** g
